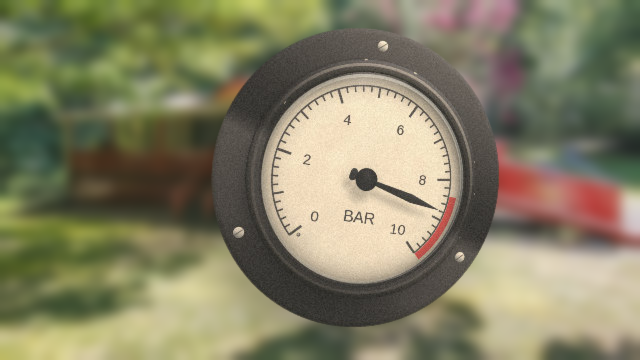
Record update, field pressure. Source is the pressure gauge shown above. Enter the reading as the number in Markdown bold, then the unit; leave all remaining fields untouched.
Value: **8.8** bar
